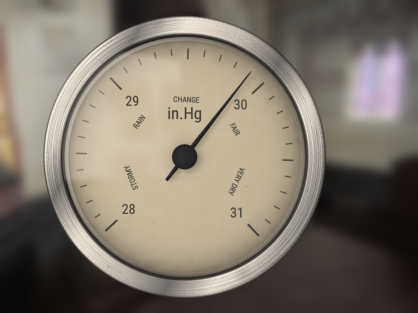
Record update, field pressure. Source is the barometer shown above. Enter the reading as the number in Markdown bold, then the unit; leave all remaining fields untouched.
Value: **29.9** inHg
